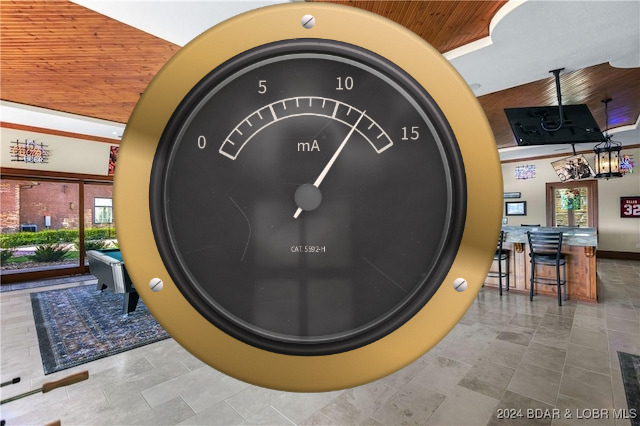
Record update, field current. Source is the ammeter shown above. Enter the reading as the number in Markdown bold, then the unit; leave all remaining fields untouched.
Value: **12** mA
